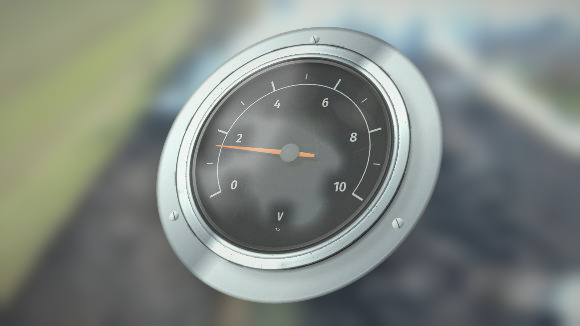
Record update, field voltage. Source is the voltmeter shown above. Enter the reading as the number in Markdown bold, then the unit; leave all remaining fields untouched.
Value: **1.5** V
